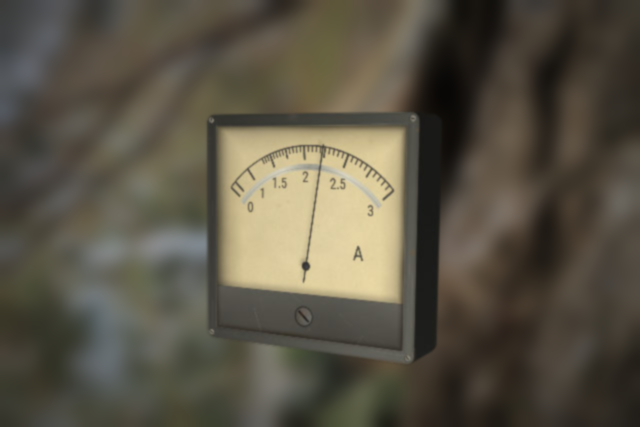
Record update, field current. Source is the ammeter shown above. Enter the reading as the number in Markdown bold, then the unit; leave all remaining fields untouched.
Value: **2.25** A
